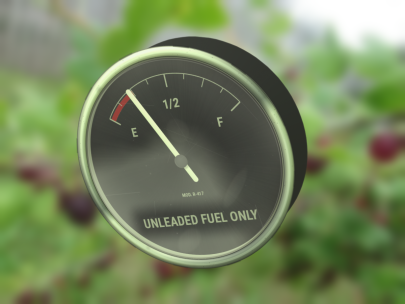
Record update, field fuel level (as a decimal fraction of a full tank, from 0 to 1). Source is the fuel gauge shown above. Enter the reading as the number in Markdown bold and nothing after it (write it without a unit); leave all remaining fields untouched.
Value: **0.25**
